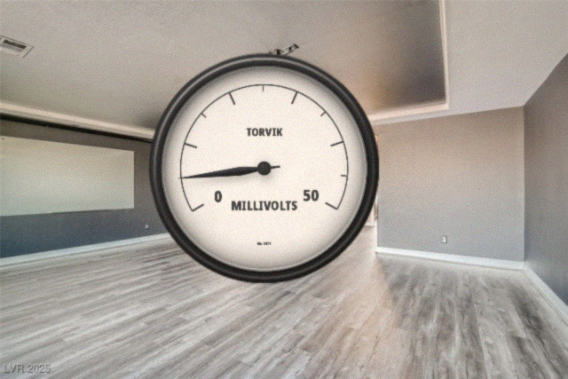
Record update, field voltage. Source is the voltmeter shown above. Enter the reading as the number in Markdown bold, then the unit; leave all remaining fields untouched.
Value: **5** mV
